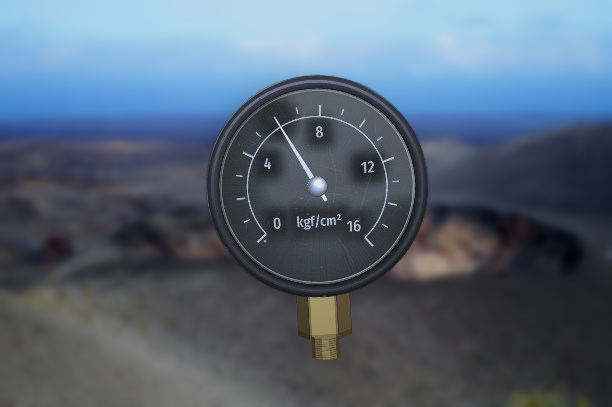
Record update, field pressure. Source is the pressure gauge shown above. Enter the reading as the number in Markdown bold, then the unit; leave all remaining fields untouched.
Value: **6** kg/cm²
